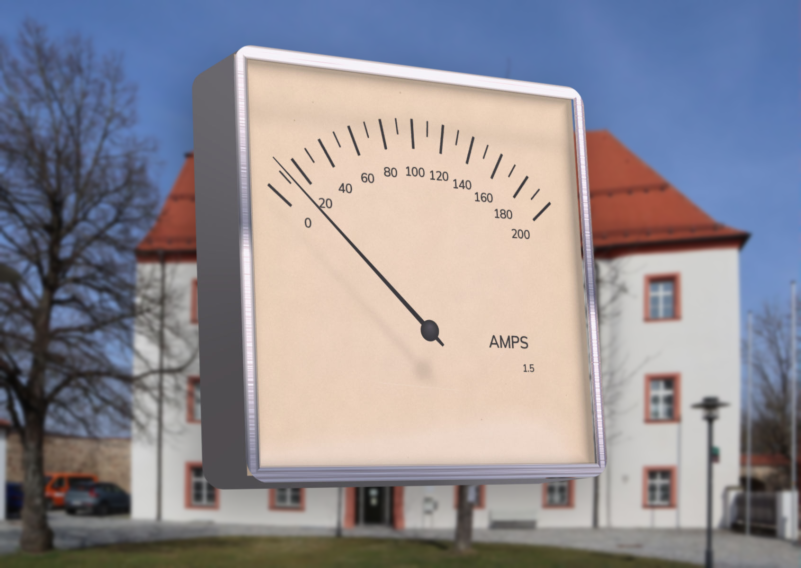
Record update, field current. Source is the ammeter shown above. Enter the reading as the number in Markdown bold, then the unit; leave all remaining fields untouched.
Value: **10** A
